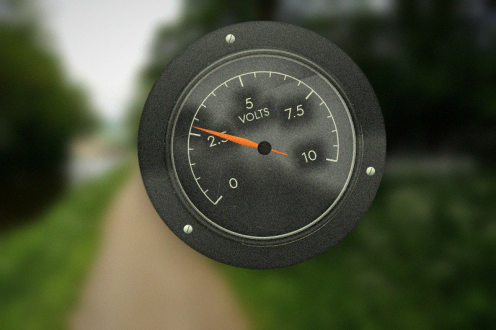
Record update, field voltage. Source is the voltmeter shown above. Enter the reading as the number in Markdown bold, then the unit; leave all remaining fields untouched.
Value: **2.75** V
